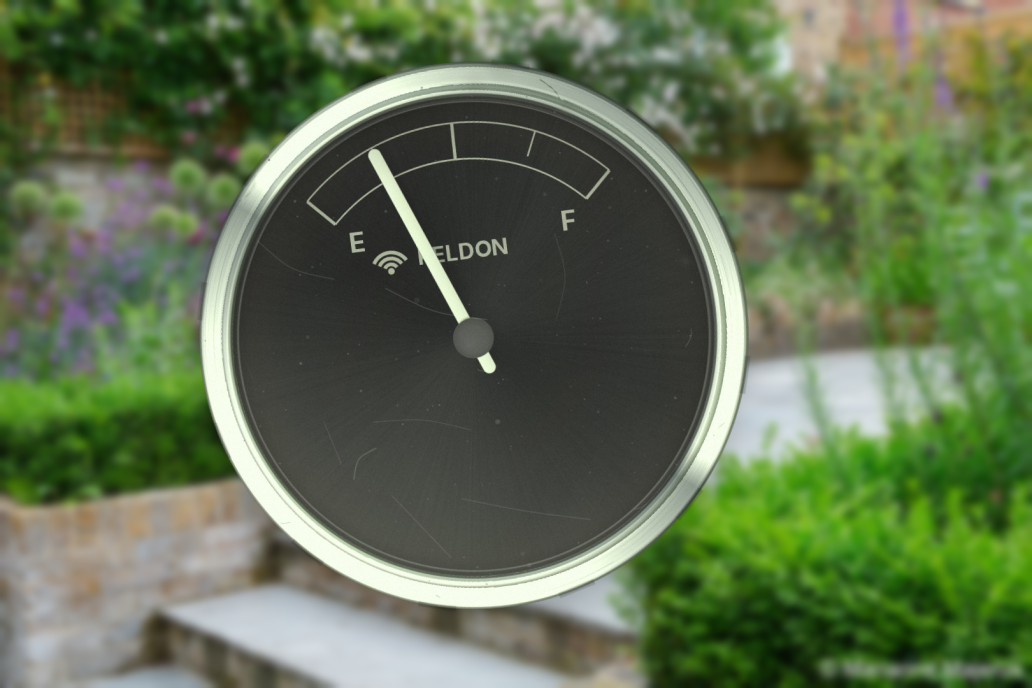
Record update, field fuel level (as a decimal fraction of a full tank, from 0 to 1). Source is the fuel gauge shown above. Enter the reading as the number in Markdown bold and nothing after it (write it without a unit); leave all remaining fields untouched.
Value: **0.25**
